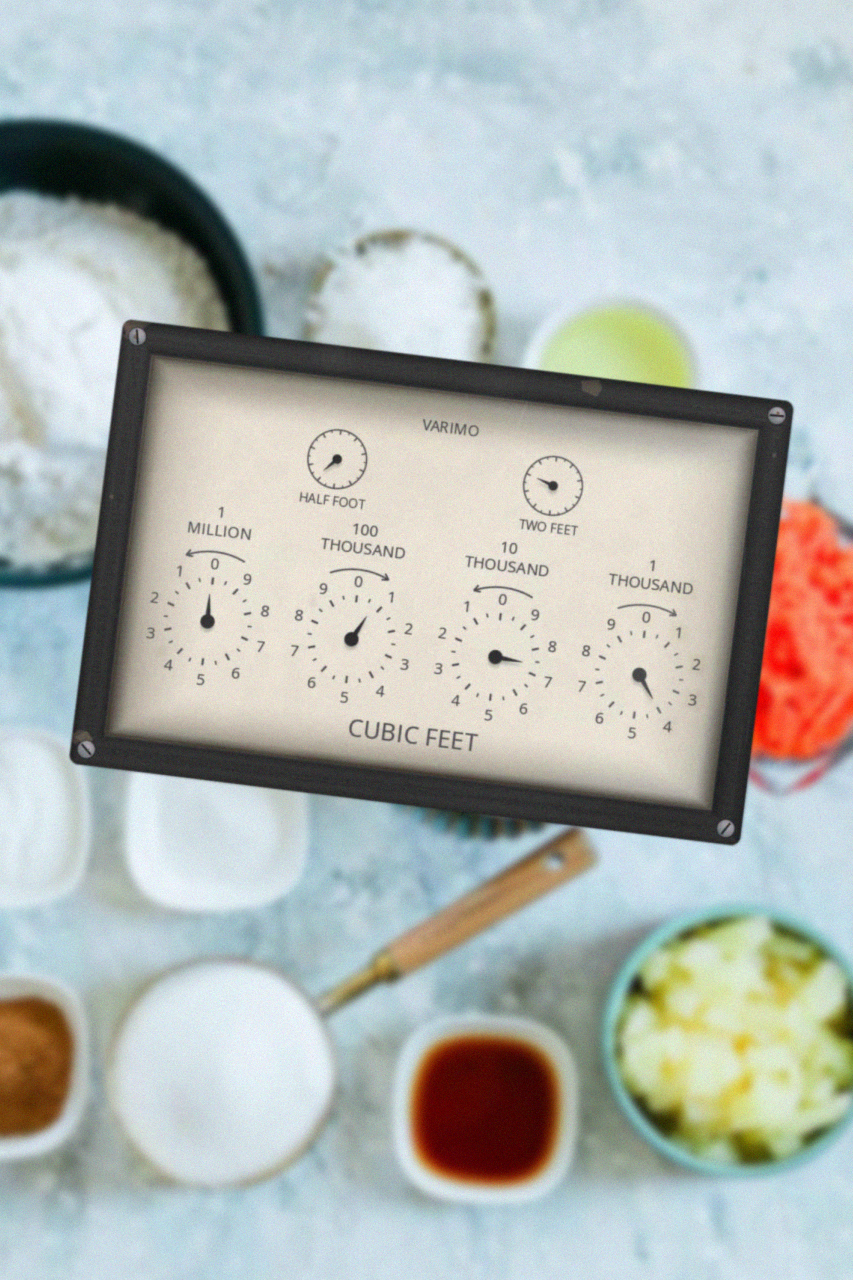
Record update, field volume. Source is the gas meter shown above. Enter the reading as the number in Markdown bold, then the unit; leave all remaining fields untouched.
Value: **7400** ft³
